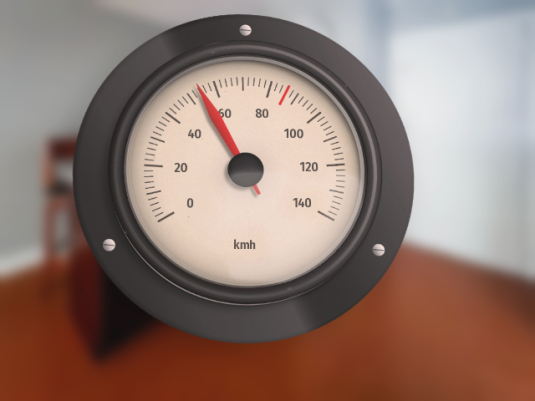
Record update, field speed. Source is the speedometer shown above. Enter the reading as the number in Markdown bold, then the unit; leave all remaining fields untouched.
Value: **54** km/h
